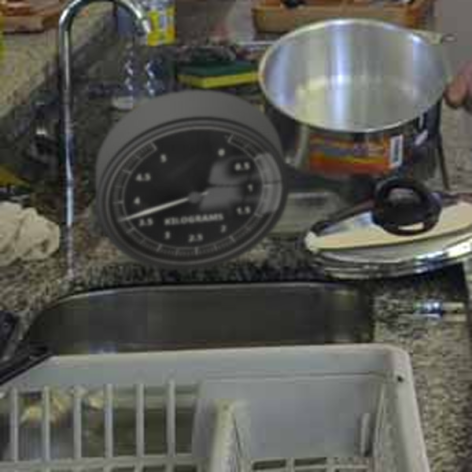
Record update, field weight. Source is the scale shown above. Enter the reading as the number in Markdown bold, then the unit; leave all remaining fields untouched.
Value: **3.75** kg
